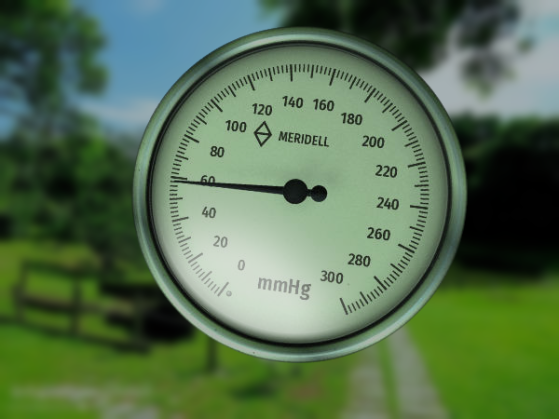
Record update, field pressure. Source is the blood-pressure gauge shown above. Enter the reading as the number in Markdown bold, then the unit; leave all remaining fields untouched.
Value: **58** mmHg
